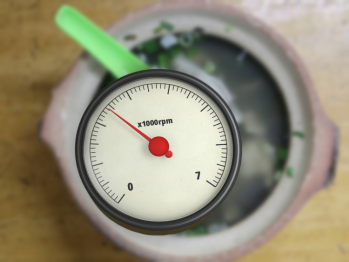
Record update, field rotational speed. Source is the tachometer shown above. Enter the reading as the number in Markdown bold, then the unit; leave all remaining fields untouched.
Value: **2400** rpm
